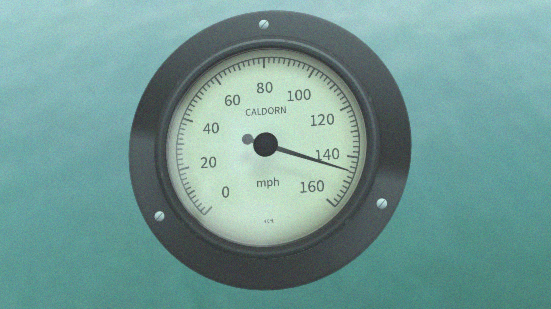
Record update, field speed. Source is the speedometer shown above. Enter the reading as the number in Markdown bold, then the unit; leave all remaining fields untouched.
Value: **146** mph
